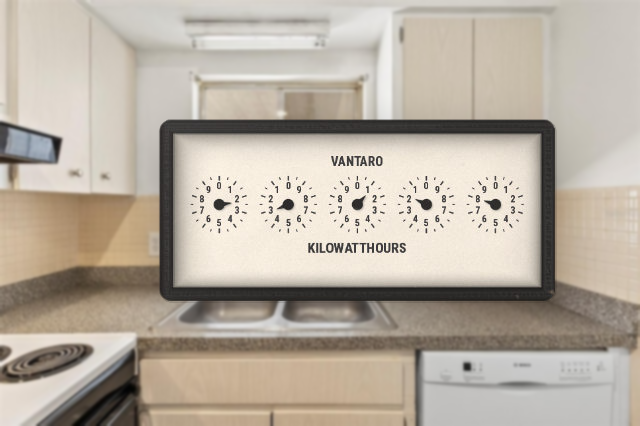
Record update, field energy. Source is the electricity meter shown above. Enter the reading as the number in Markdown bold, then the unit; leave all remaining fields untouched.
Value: **23118** kWh
